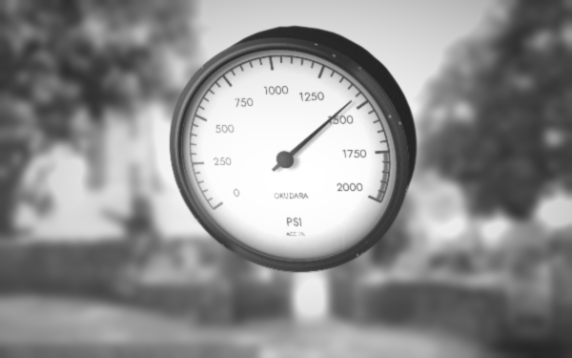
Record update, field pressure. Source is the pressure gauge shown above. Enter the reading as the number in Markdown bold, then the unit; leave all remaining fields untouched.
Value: **1450** psi
